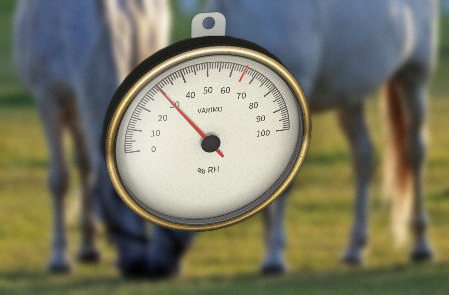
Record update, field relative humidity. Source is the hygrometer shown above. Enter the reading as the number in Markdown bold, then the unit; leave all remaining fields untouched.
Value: **30** %
